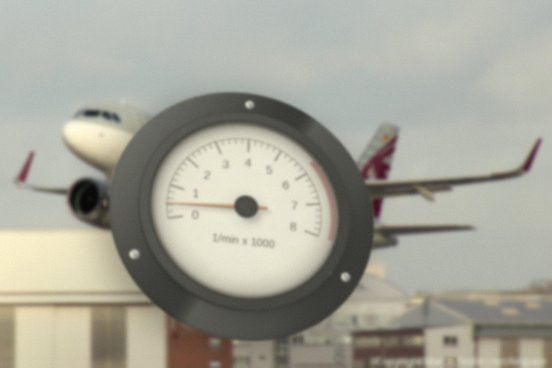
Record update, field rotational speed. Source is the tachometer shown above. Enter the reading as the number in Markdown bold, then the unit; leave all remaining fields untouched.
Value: **400** rpm
